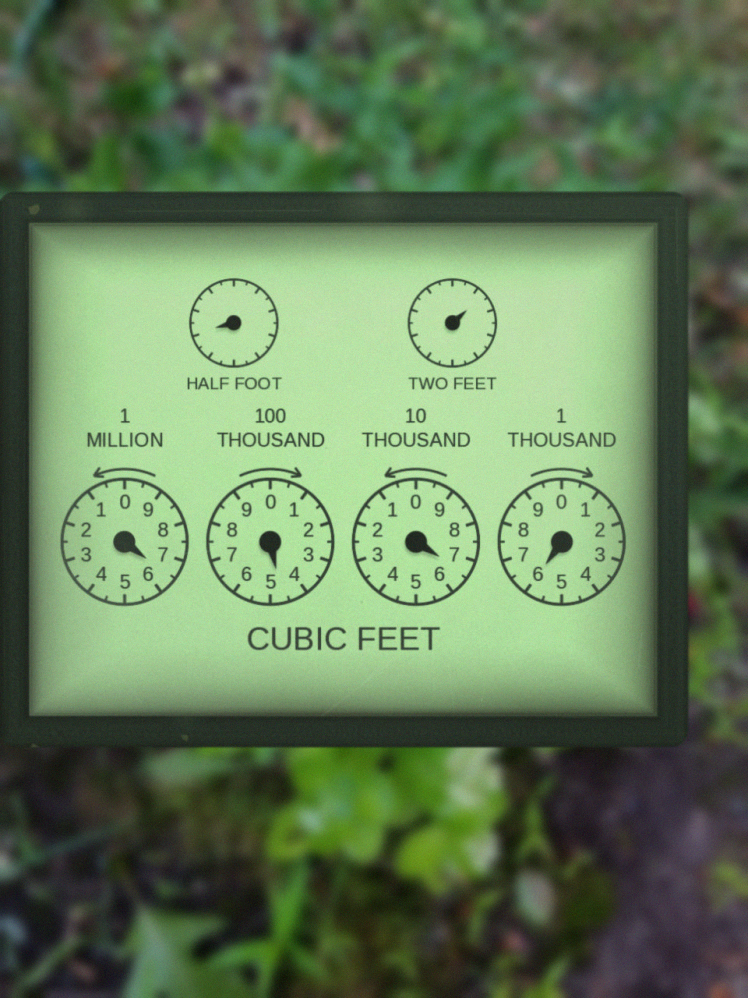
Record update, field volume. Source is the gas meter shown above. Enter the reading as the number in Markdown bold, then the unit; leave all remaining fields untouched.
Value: **646600** ft³
